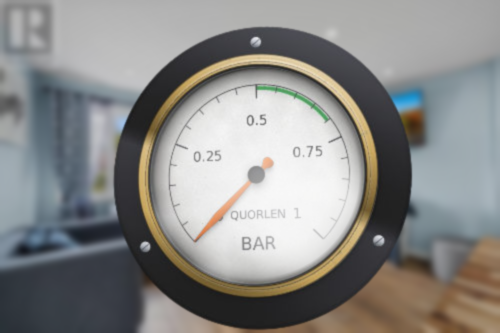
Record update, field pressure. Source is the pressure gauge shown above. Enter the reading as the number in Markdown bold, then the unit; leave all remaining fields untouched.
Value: **0** bar
